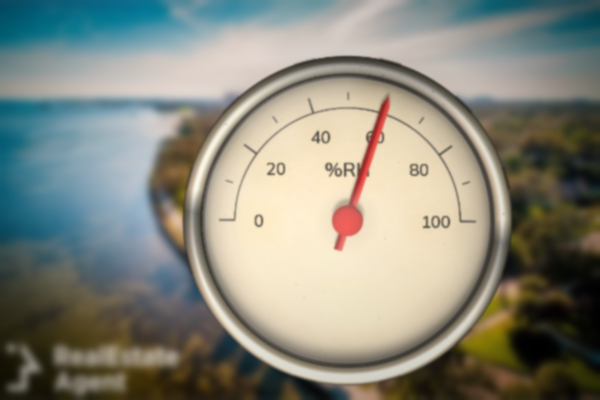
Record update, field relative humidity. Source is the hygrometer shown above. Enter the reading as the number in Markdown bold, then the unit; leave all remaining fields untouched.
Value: **60** %
